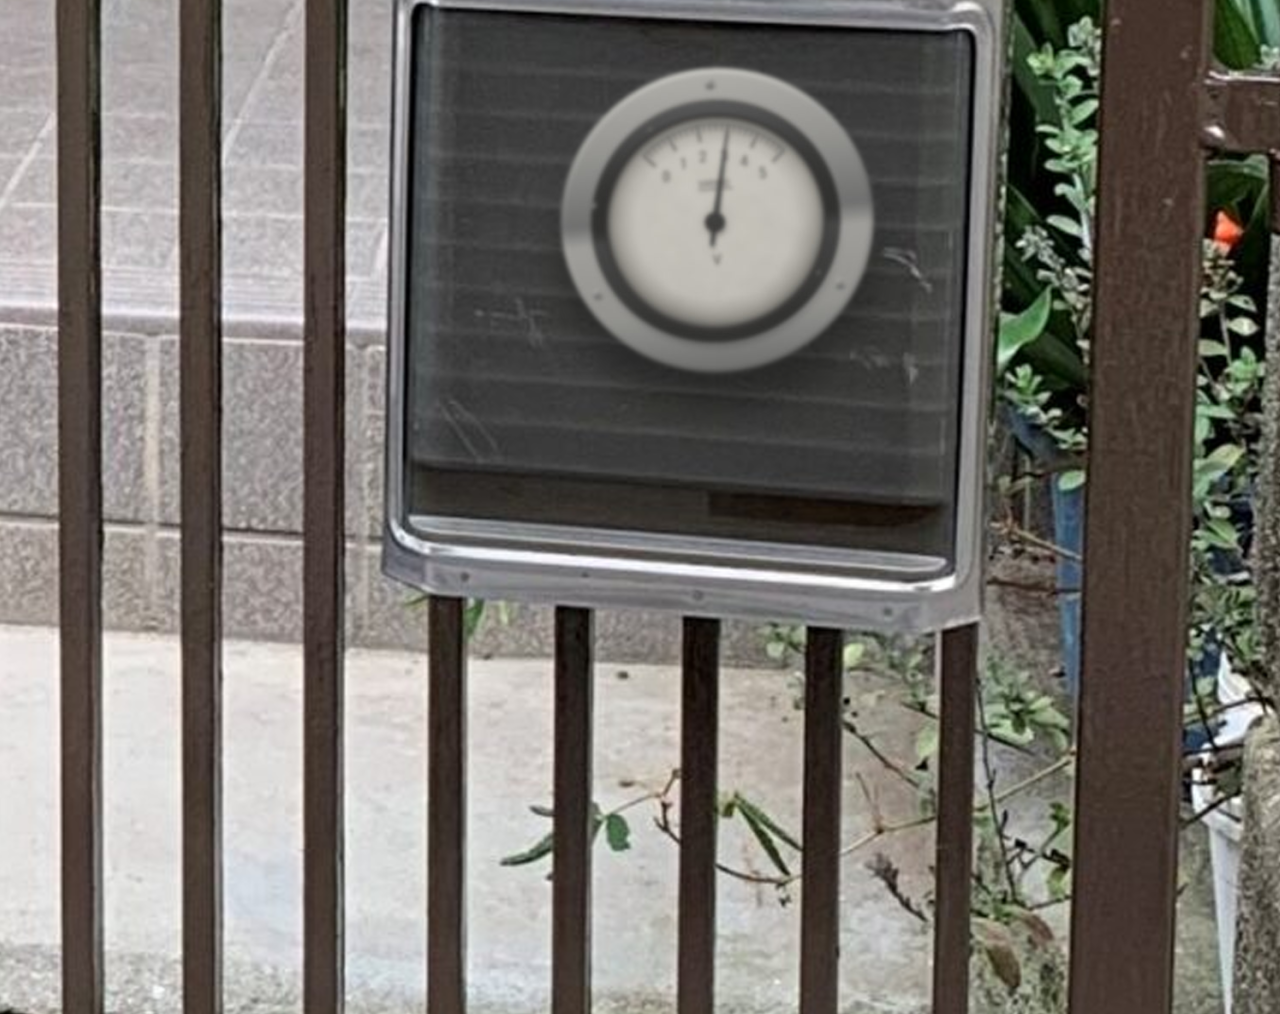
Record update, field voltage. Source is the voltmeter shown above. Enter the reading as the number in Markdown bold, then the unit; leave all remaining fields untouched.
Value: **3** V
